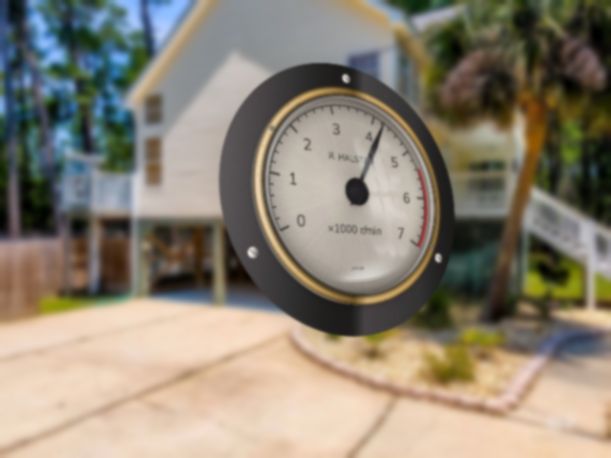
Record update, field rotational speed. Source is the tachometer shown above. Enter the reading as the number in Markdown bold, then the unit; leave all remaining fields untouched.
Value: **4200** rpm
